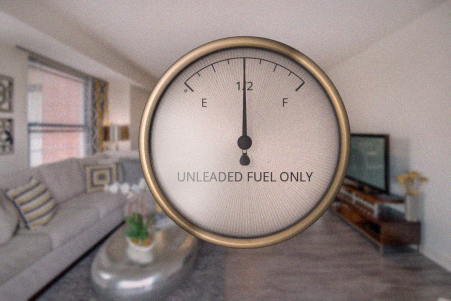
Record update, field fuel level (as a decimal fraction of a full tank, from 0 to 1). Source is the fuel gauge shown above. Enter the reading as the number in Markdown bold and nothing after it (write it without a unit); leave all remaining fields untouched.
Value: **0.5**
